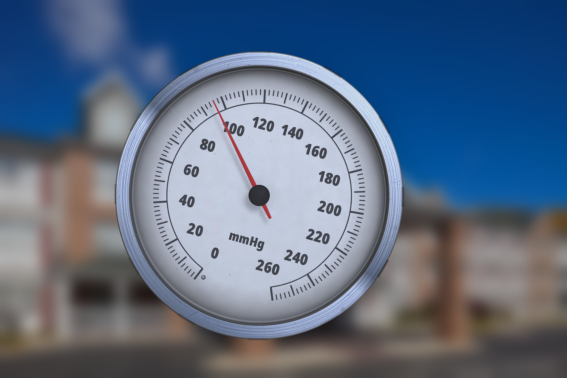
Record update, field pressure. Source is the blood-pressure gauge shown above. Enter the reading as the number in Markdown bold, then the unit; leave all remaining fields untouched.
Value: **96** mmHg
